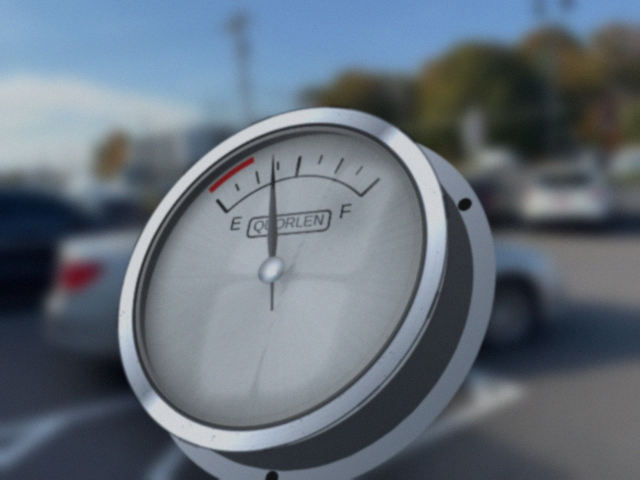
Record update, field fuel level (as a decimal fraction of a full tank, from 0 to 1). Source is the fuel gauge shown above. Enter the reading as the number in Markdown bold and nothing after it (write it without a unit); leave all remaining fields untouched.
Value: **0.375**
